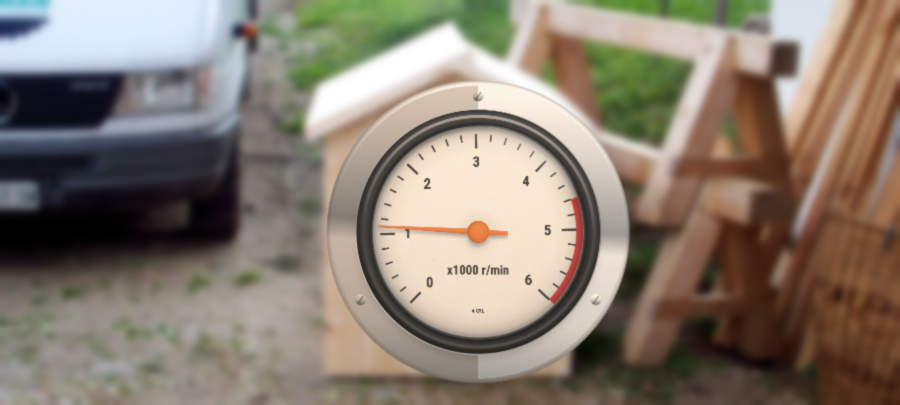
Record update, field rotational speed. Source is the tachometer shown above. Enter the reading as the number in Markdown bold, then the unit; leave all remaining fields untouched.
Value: **1100** rpm
